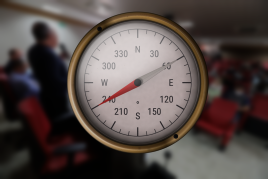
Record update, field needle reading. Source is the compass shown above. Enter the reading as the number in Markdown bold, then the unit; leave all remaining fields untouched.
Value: **240** °
